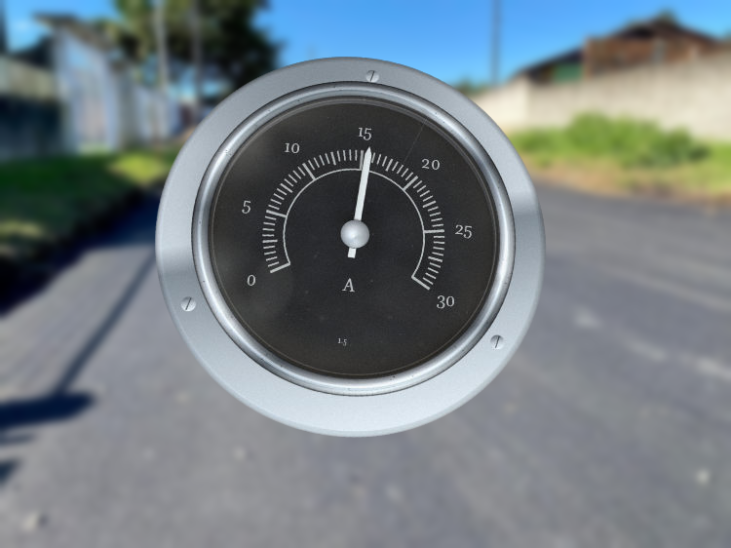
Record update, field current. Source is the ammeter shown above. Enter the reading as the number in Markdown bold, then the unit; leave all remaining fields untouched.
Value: **15.5** A
